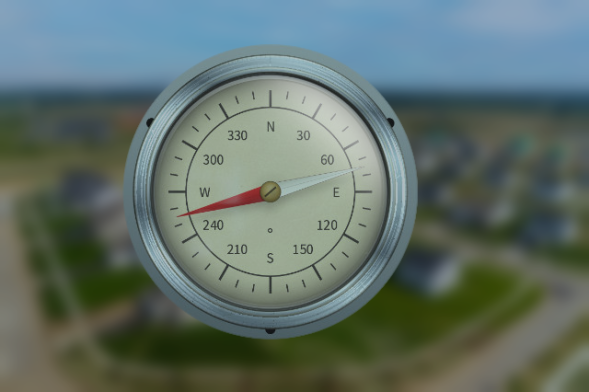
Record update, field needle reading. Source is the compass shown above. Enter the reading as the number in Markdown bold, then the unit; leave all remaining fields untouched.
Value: **255** °
